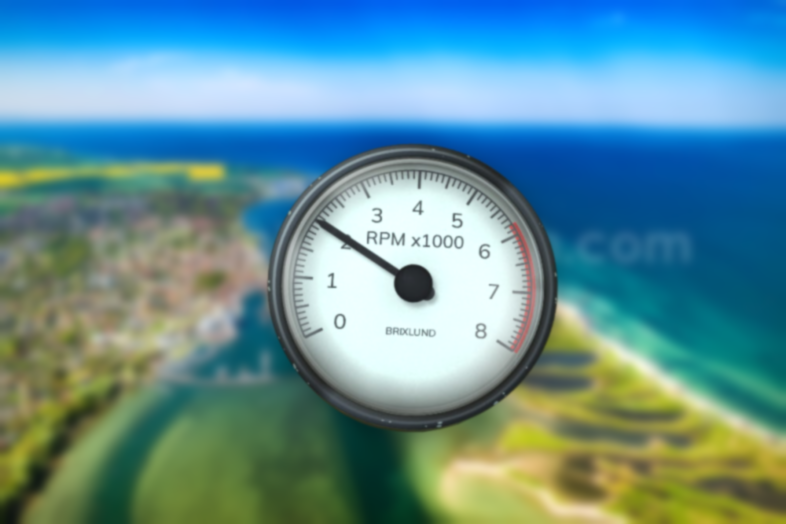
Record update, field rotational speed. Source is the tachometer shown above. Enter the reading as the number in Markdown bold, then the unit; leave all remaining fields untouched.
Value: **2000** rpm
